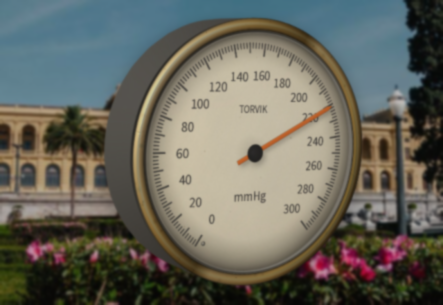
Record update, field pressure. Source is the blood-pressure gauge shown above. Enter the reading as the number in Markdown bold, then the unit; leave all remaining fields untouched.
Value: **220** mmHg
